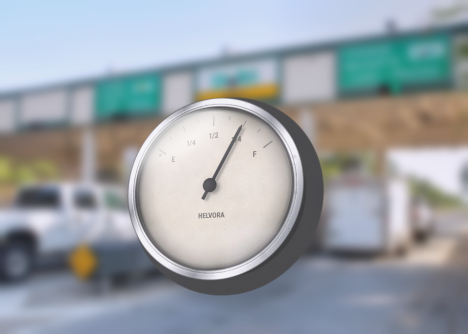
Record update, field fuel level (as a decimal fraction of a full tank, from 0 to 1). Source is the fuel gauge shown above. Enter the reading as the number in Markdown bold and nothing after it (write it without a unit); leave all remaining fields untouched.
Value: **0.75**
